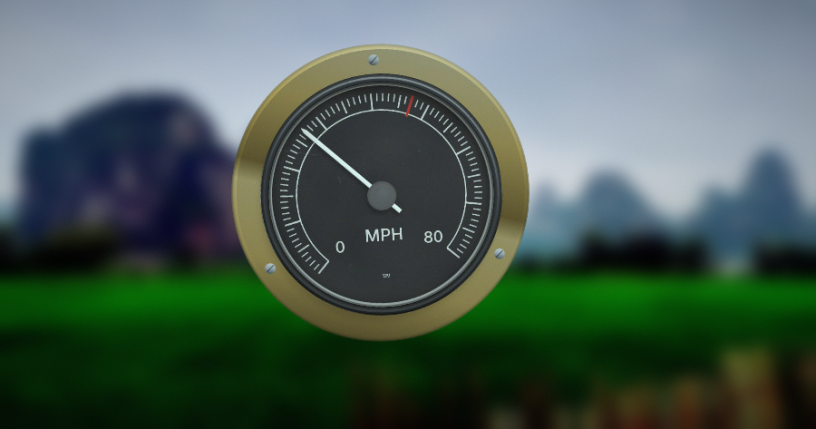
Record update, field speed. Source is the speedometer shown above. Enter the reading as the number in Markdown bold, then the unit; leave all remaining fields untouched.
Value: **27** mph
